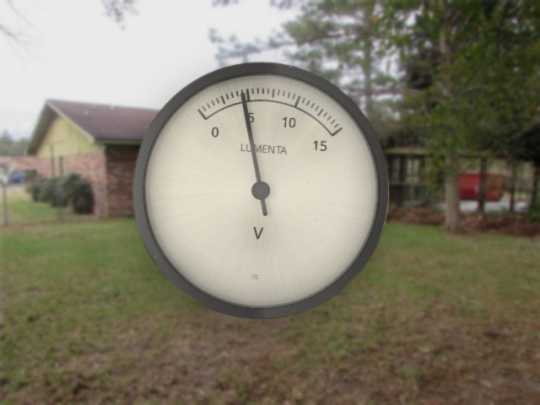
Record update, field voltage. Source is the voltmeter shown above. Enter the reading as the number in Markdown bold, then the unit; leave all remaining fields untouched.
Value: **4.5** V
